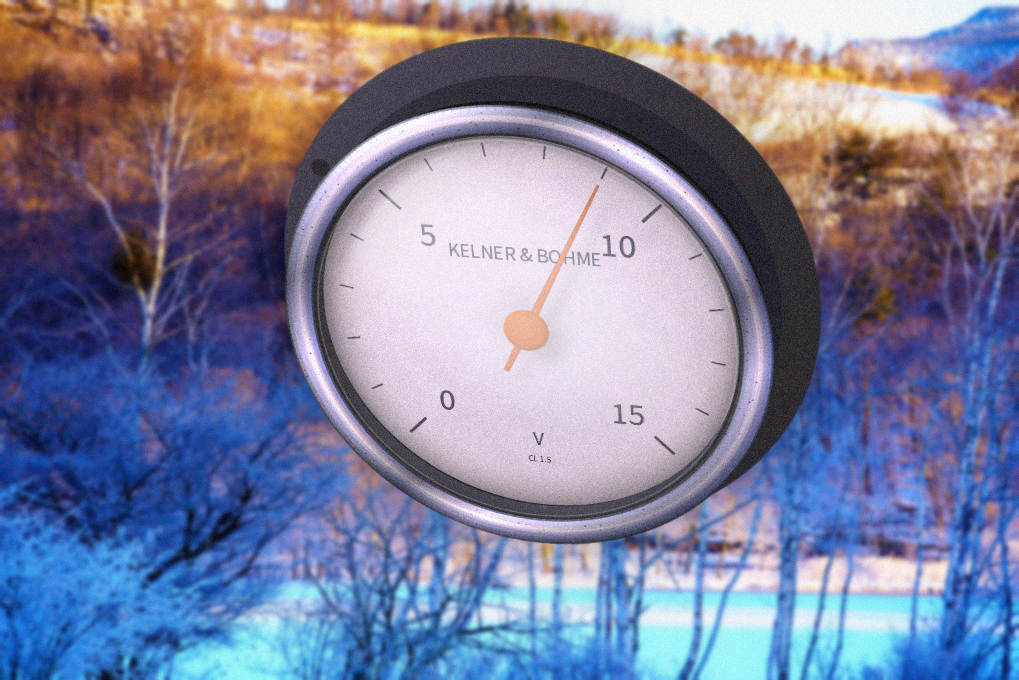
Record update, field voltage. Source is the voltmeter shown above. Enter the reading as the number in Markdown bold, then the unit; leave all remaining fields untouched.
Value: **9** V
